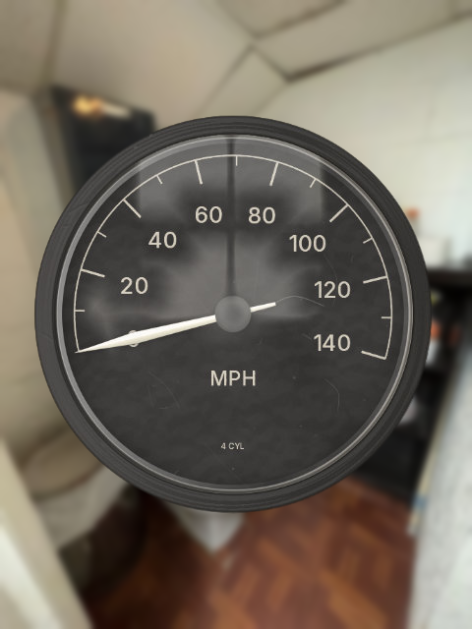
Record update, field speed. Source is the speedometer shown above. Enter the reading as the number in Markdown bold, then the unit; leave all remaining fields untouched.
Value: **0** mph
